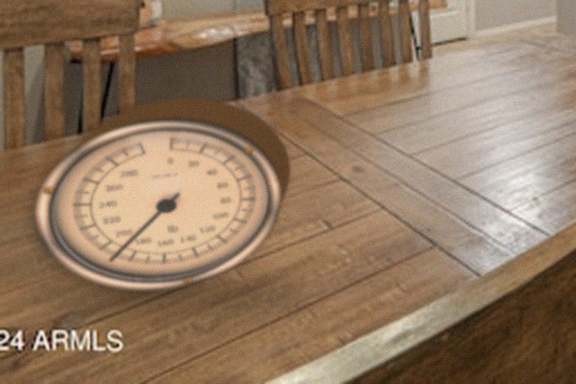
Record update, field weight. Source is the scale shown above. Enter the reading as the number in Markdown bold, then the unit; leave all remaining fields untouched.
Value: **190** lb
